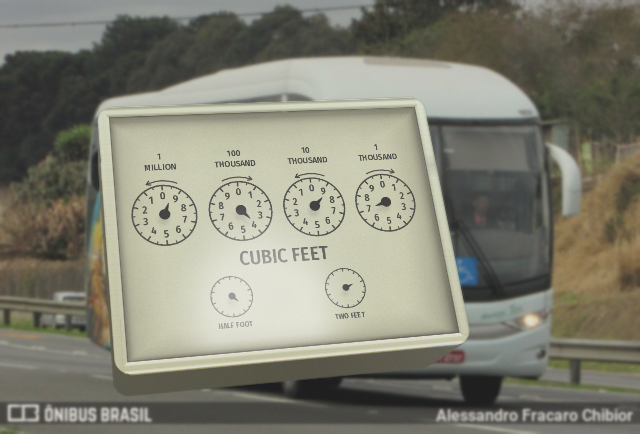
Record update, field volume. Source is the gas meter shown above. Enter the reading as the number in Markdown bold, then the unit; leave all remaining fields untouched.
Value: **938700** ft³
